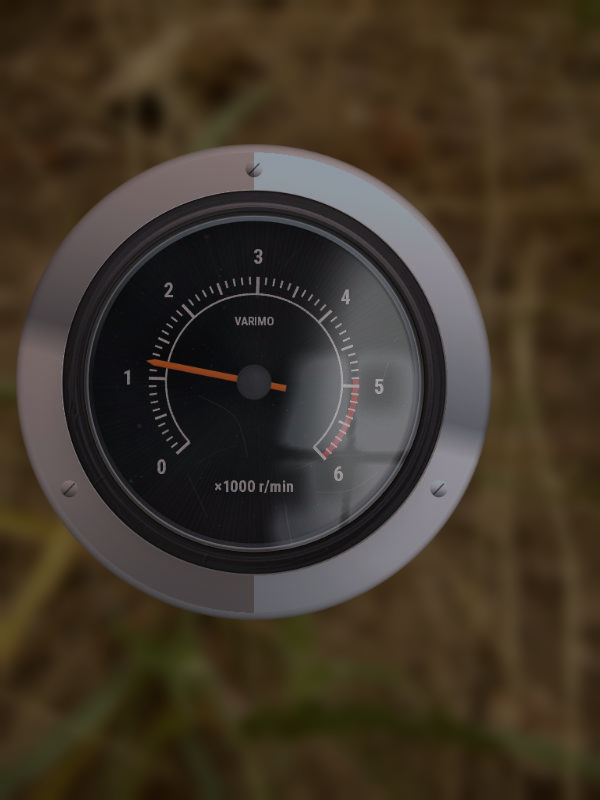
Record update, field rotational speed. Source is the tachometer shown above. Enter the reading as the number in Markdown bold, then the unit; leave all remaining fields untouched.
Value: **1200** rpm
